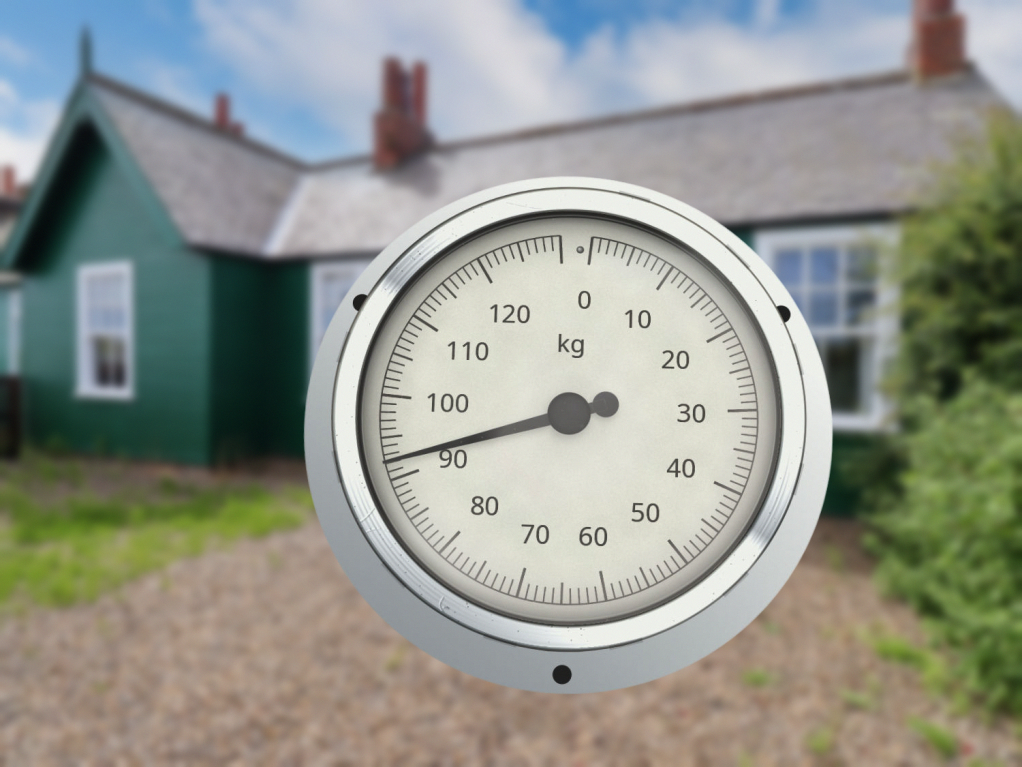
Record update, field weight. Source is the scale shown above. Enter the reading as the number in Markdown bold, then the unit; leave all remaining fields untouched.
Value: **92** kg
